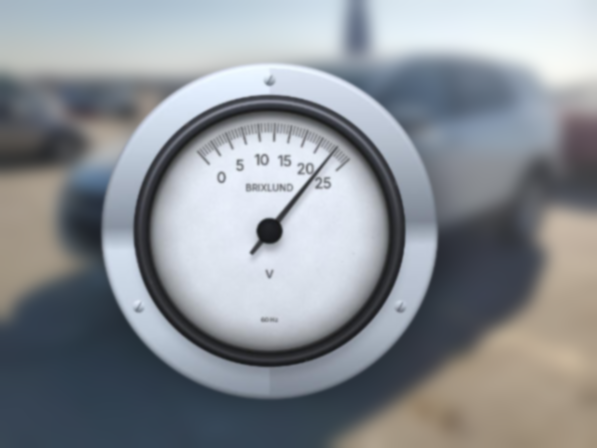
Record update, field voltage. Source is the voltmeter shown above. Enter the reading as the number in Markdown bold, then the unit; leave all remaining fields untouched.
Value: **22.5** V
